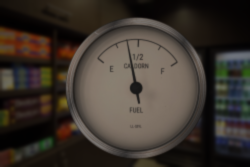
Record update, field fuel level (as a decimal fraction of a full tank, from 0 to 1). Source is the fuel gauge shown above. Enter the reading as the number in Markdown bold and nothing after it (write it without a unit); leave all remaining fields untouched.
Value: **0.375**
